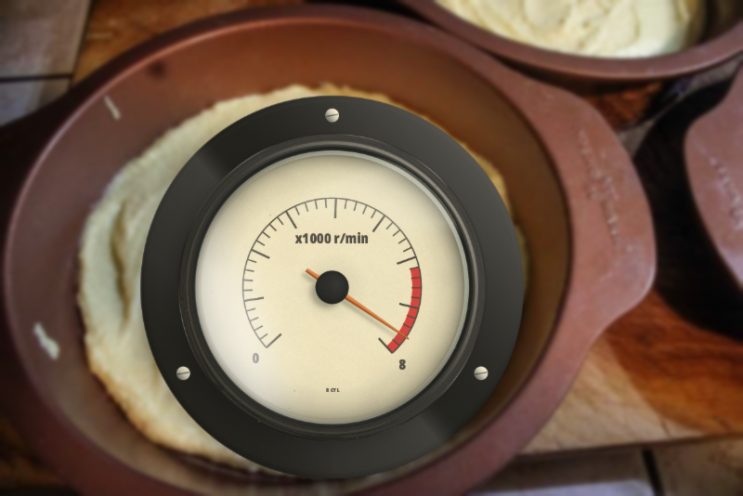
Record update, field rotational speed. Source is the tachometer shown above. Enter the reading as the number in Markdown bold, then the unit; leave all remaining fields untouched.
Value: **7600** rpm
